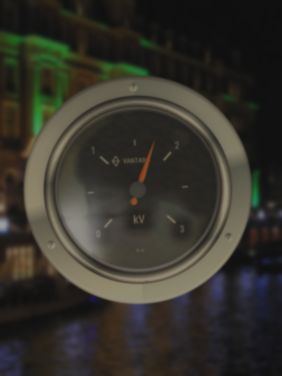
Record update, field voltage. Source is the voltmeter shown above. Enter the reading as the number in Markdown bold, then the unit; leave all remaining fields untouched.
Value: **1.75** kV
